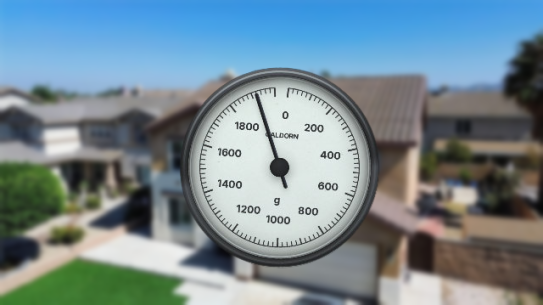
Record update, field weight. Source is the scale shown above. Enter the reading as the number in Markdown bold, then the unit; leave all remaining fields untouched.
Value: **1920** g
